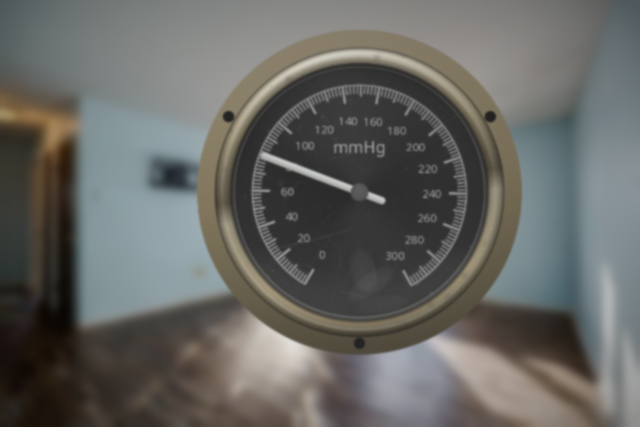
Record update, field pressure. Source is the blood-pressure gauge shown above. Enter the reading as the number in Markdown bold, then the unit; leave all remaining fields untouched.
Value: **80** mmHg
